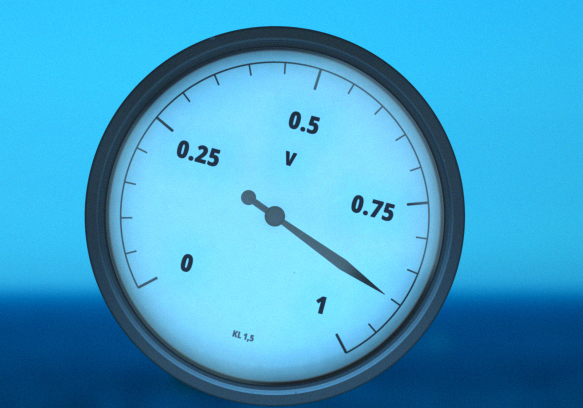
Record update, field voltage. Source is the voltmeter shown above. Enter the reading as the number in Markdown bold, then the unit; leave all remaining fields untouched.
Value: **0.9** V
